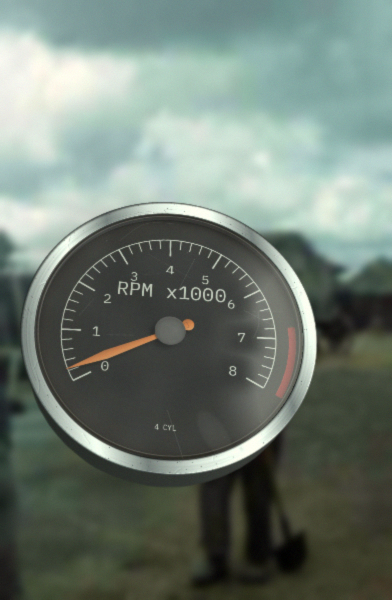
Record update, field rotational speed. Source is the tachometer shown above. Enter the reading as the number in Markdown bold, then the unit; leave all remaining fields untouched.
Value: **200** rpm
